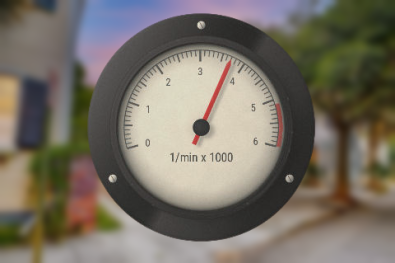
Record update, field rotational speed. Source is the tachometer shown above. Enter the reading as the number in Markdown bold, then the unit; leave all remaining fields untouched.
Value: **3700** rpm
